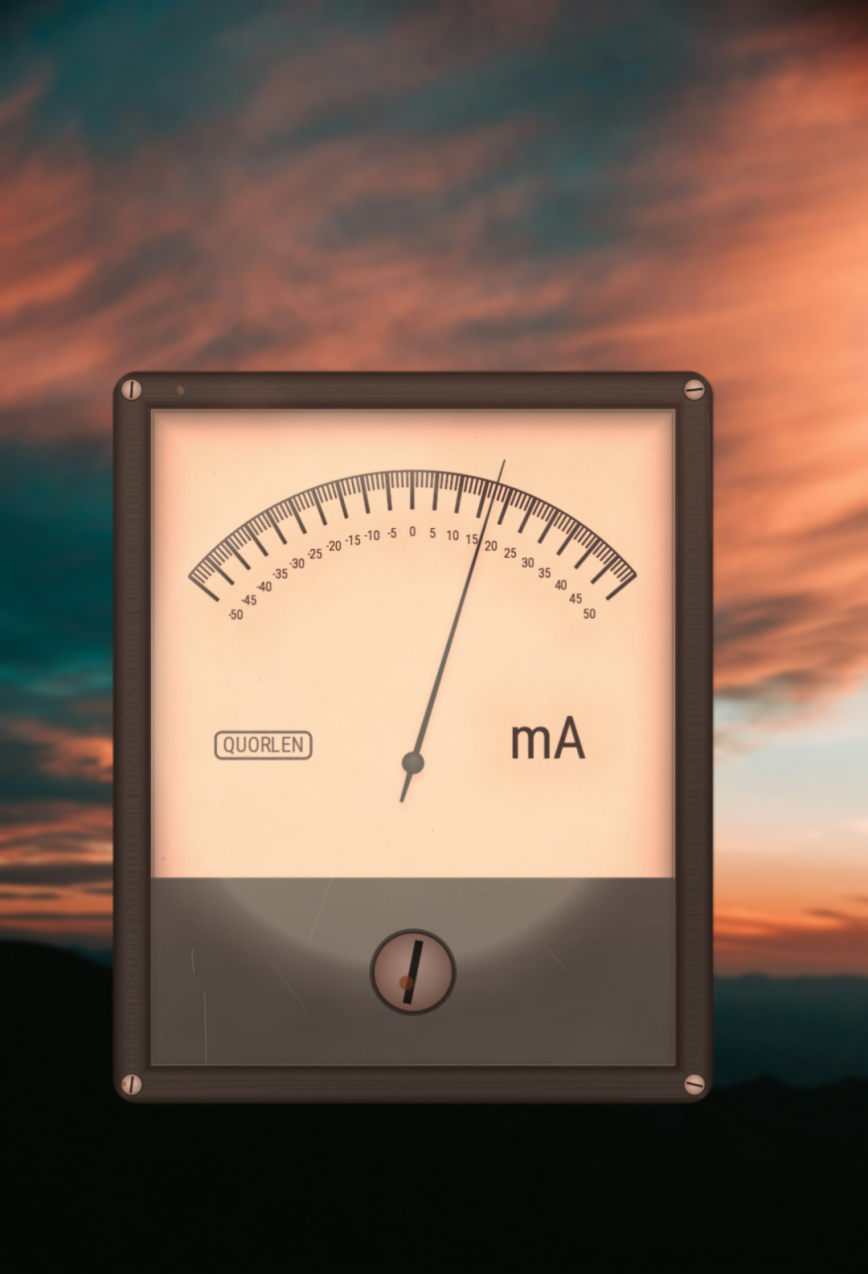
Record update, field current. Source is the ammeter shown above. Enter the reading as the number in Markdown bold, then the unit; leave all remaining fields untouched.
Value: **17** mA
